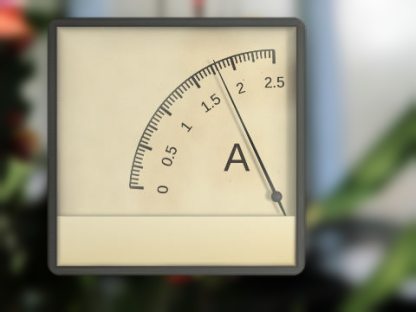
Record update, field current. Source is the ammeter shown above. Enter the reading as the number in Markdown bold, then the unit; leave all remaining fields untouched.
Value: **1.8** A
